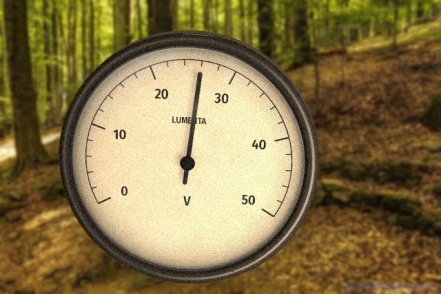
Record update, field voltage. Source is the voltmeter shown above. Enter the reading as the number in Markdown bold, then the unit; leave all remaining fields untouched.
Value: **26** V
